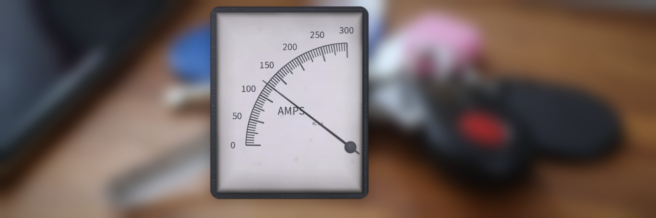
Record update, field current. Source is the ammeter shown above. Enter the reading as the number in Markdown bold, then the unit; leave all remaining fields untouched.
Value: **125** A
